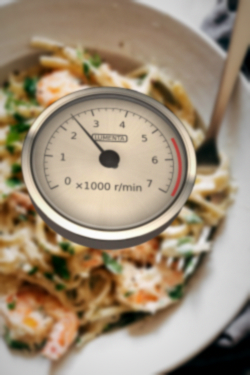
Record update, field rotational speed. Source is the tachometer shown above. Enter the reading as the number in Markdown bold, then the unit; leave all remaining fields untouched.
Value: **2400** rpm
